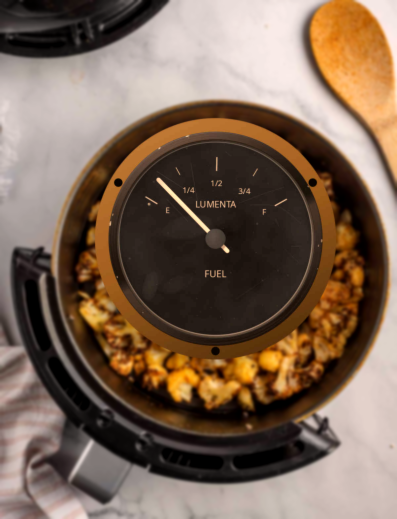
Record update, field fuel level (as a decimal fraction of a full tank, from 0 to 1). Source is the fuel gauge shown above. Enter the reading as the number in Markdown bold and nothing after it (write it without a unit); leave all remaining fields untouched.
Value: **0.125**
